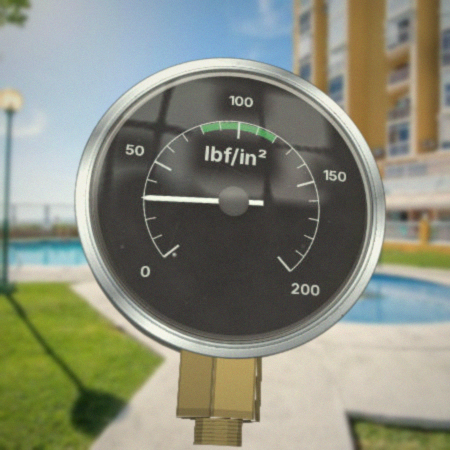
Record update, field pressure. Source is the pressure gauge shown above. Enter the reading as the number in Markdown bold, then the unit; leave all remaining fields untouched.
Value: **30** psi
